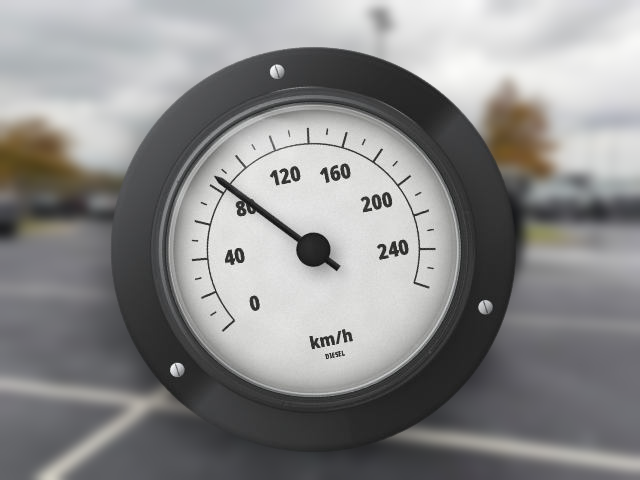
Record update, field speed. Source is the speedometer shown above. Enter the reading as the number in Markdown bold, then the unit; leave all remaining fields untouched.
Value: **85** km/h
